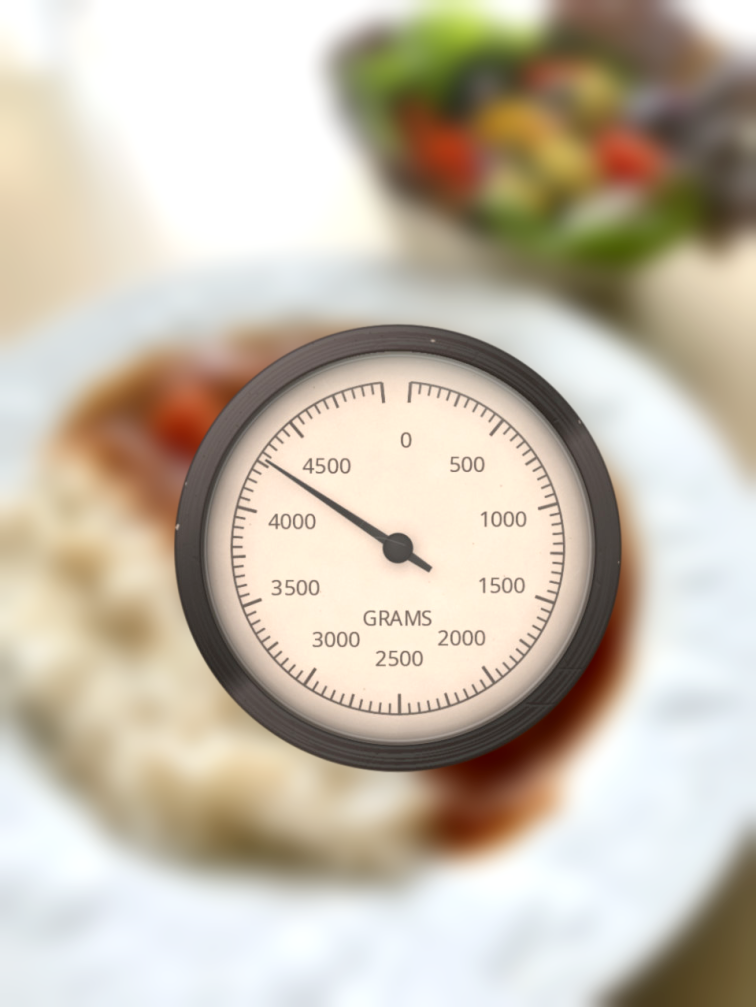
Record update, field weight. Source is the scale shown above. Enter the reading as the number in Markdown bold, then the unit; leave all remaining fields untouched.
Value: **4275** g
